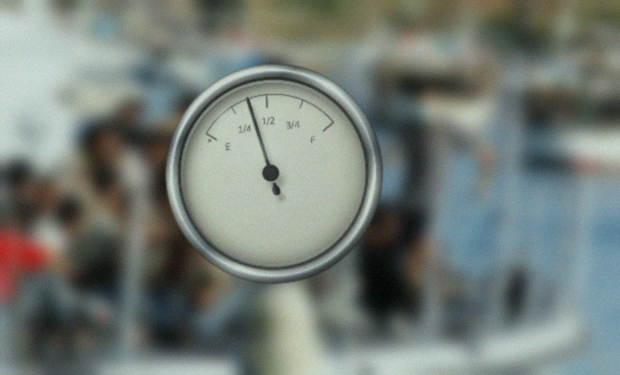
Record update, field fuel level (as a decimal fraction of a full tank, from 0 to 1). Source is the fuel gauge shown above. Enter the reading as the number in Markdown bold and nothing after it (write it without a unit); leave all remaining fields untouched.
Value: **0.375**
